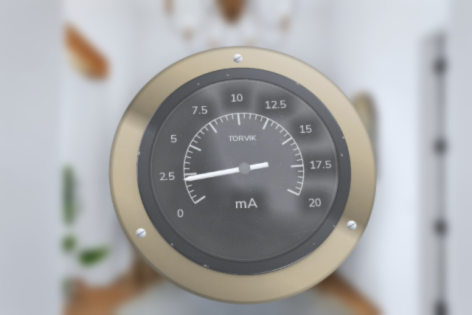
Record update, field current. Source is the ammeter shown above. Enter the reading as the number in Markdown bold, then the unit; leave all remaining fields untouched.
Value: **2** mA
